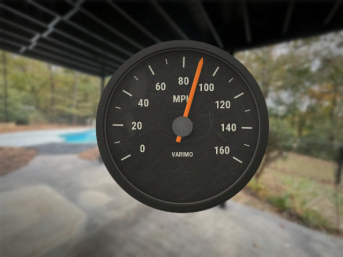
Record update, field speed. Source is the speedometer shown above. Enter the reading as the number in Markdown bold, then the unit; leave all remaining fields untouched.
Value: **90** mph
